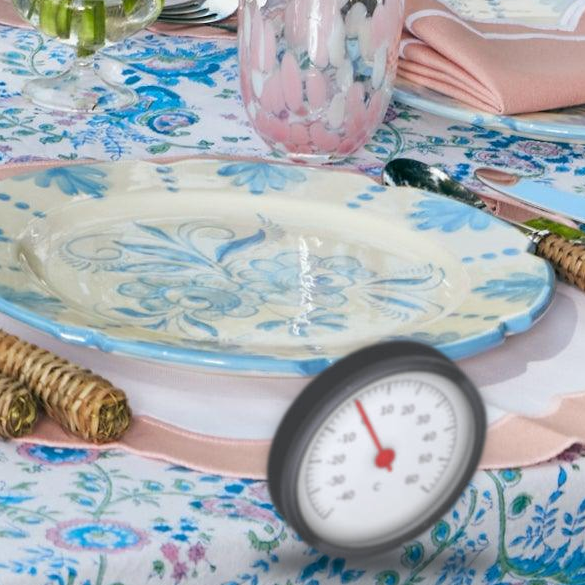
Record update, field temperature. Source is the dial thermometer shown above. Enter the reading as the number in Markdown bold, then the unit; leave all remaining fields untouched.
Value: **0** °C
